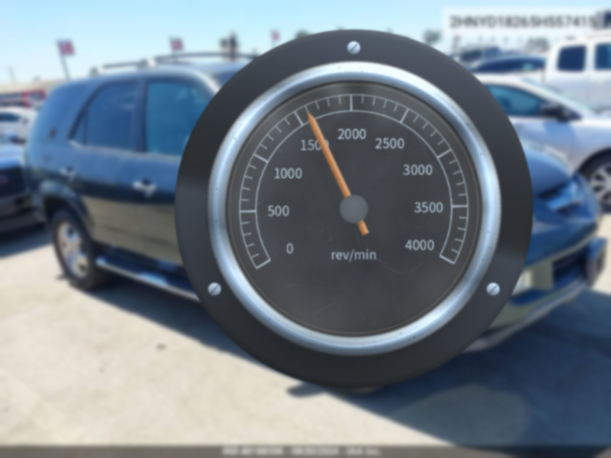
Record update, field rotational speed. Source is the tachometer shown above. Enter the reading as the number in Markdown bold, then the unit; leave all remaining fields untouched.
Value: **1600** rpm
